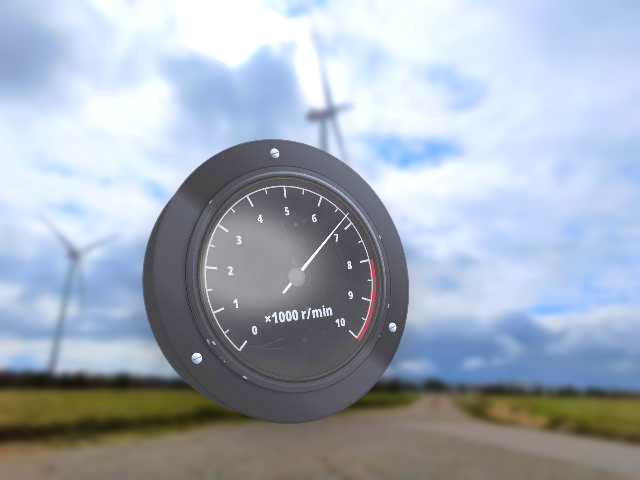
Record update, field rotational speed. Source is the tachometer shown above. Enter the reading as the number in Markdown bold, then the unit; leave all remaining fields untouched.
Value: **6750** rpm
